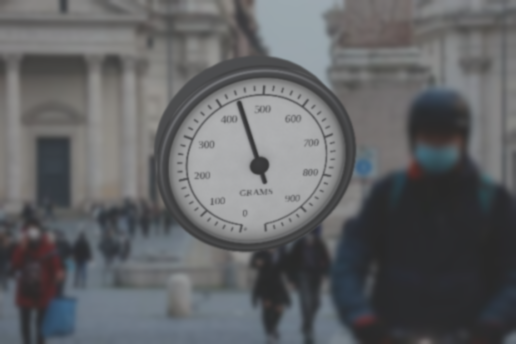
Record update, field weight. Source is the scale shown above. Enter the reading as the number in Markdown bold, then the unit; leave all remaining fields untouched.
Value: **440** g
